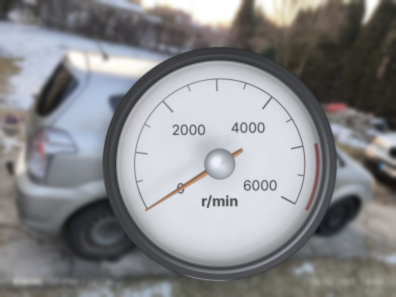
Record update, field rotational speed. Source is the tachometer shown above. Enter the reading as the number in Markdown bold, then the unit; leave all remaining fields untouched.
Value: **0** rpm
